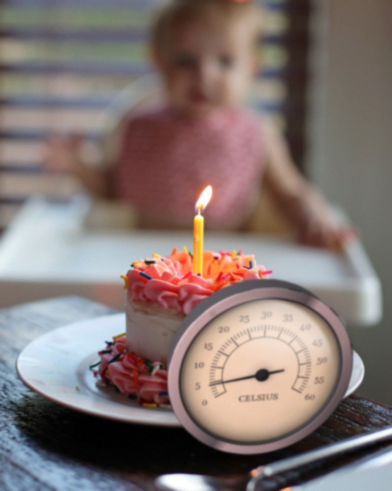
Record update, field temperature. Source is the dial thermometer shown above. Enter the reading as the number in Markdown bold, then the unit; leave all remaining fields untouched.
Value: **5** °C
